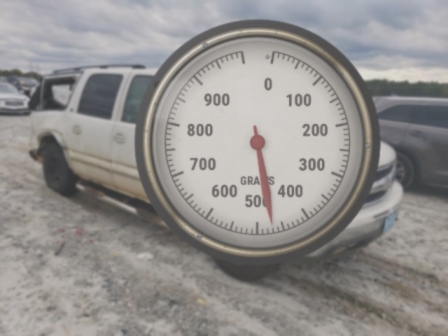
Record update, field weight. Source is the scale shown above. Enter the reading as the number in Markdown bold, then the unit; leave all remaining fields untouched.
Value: **470** g
